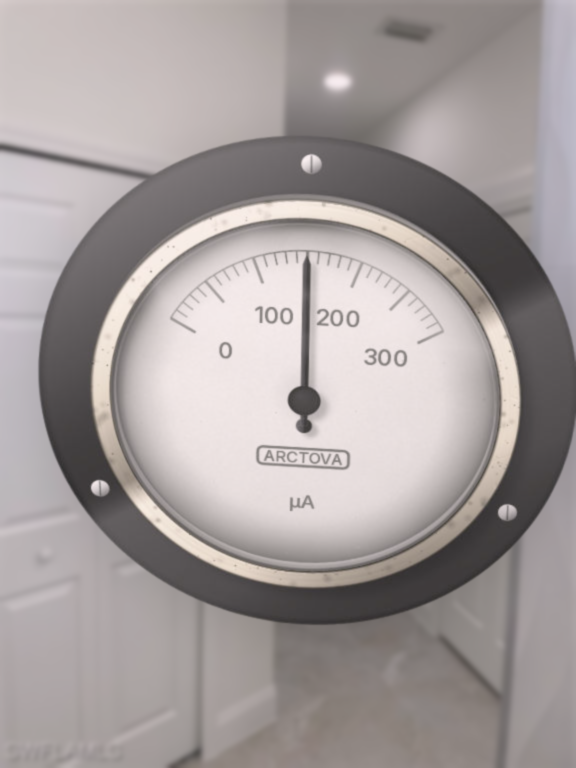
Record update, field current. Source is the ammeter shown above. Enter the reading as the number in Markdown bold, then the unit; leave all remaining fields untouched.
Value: **150** µA
